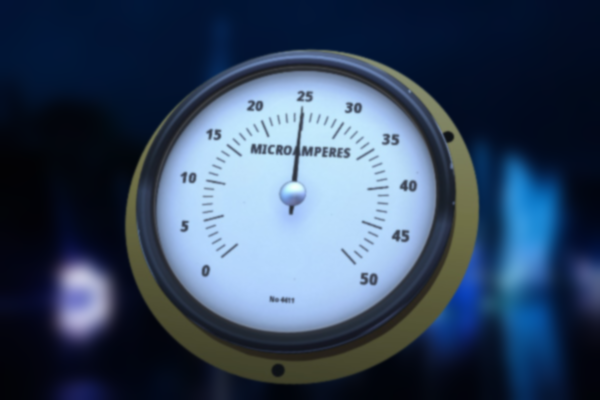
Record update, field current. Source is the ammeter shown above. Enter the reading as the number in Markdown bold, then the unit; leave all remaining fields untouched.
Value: **25** µA
